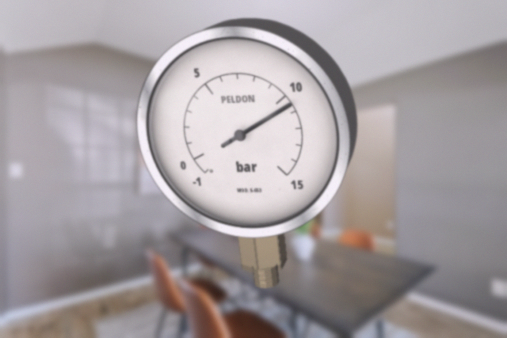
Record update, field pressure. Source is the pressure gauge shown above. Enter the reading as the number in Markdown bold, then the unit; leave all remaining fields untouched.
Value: **10.5** bar
